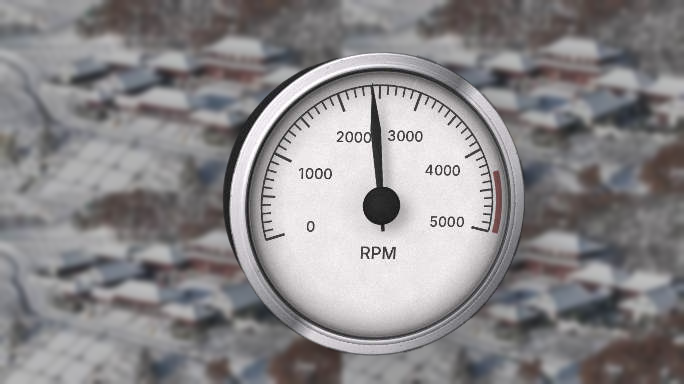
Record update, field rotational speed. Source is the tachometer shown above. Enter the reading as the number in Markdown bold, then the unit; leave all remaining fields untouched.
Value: **2400** rpm
